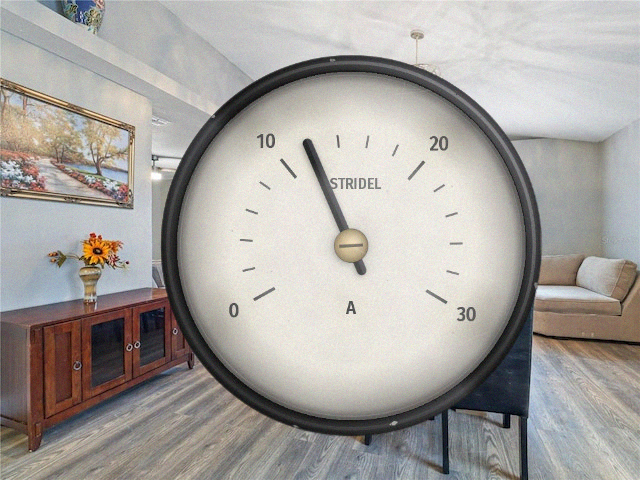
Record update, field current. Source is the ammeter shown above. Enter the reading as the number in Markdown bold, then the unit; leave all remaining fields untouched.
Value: **12** A
